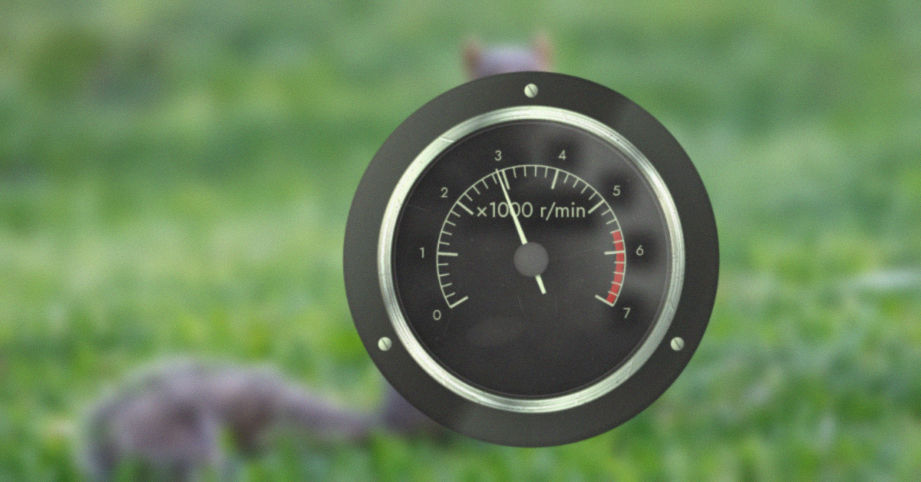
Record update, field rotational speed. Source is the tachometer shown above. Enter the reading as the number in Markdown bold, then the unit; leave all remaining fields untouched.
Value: **2900** rpm
